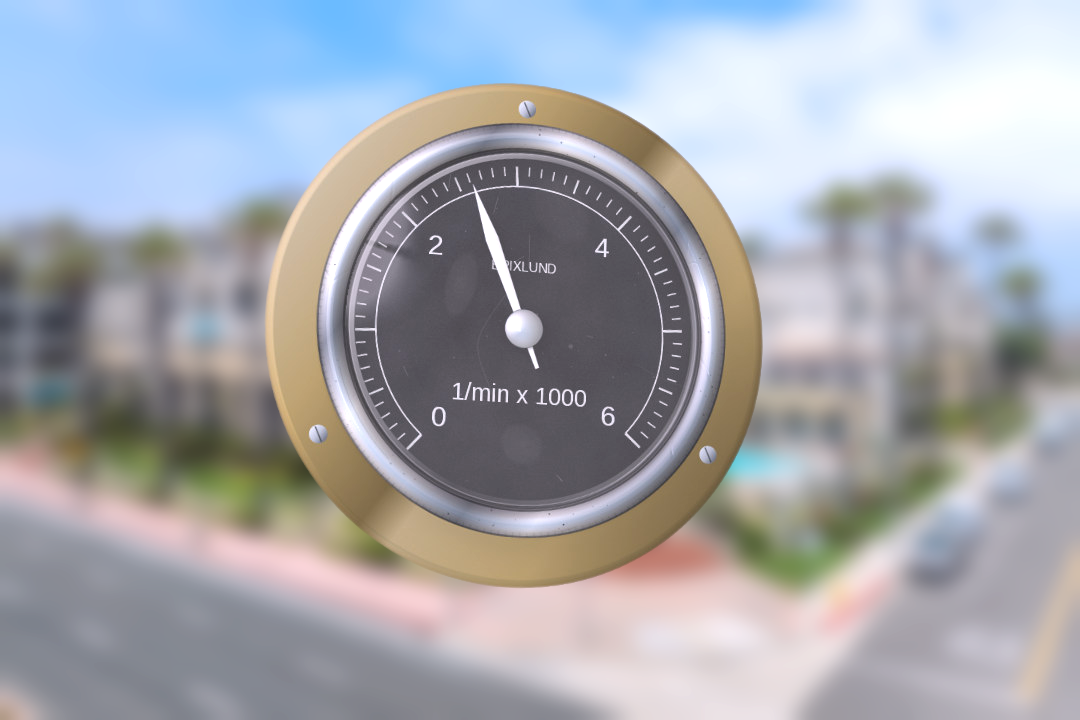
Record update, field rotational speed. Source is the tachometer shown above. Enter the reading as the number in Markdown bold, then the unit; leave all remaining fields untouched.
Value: **2600** rpm
